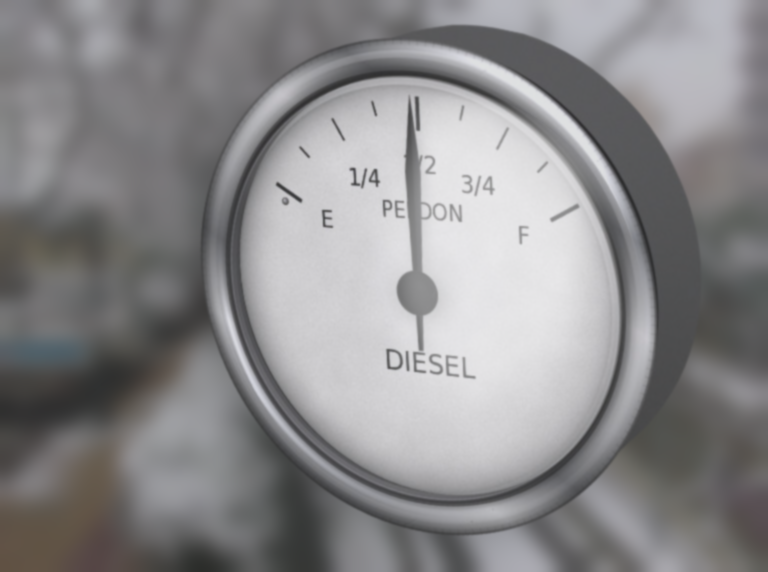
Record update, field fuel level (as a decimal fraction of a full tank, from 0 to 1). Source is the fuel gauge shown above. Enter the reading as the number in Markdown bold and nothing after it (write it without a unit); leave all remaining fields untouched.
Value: **0.5**
